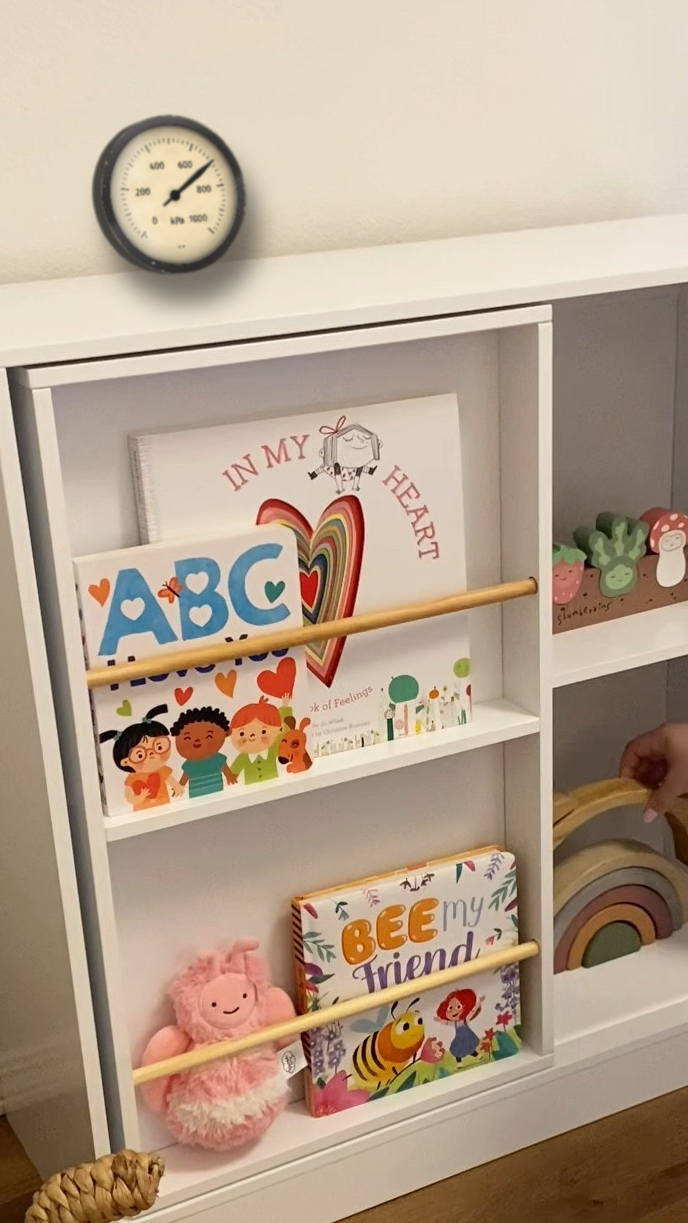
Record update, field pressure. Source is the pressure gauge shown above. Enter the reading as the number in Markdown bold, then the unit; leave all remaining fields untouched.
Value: **700** kPa
